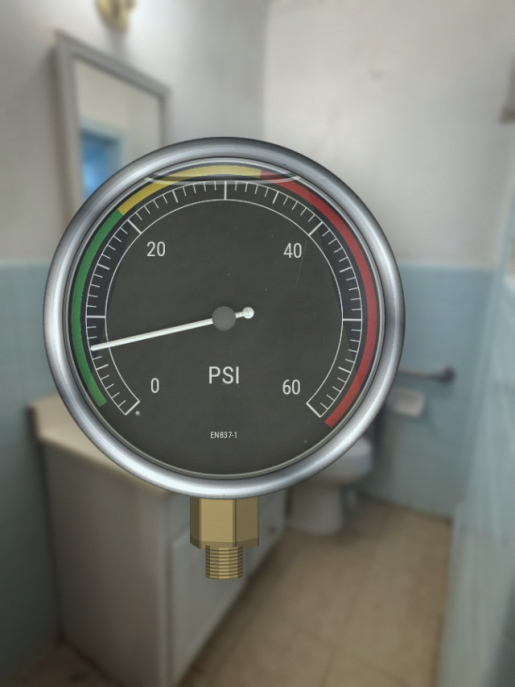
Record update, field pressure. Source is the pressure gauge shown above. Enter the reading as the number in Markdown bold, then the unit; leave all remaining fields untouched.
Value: **7** psi
